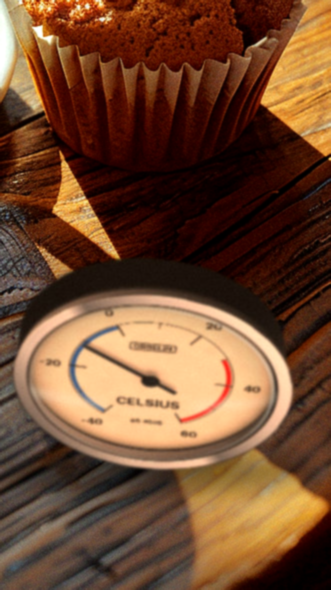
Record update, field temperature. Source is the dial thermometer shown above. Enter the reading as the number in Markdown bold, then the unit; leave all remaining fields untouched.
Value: **-10** °C
